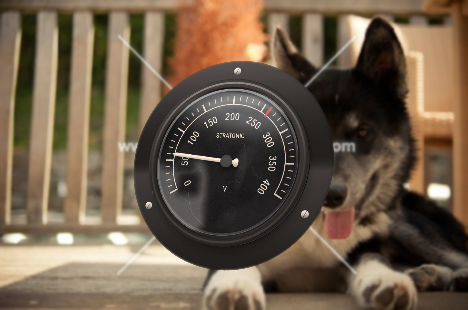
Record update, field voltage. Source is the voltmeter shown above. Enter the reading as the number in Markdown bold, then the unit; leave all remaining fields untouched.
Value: **60** V
